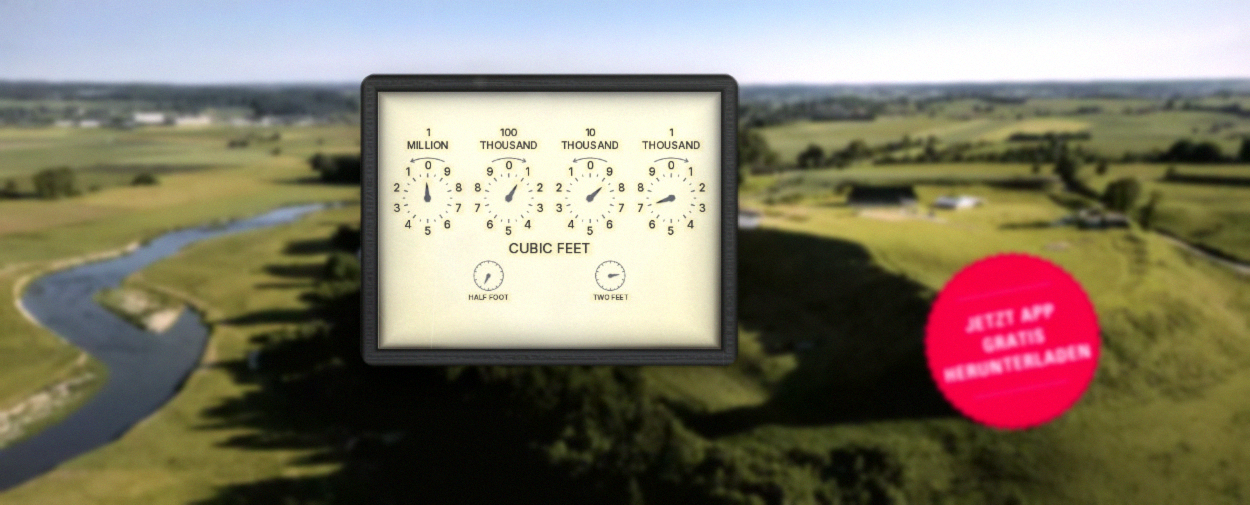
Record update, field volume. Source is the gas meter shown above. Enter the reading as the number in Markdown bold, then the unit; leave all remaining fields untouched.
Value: **8700** ft³
